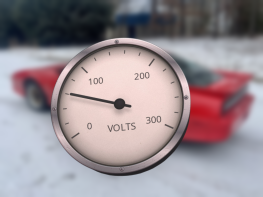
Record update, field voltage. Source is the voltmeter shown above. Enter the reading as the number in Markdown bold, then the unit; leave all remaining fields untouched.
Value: **60** V
